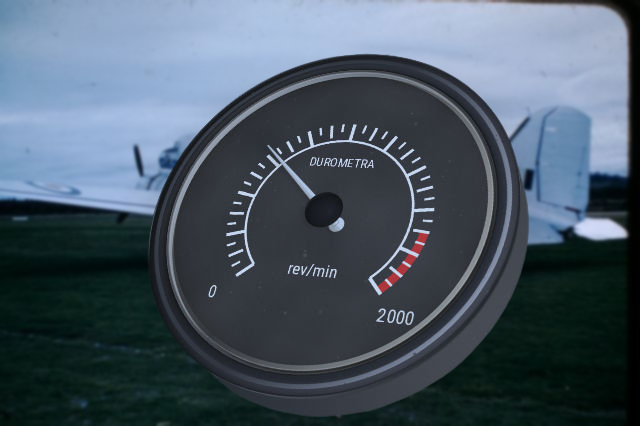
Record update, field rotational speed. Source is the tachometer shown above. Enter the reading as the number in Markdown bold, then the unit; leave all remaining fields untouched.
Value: **625** rpm
